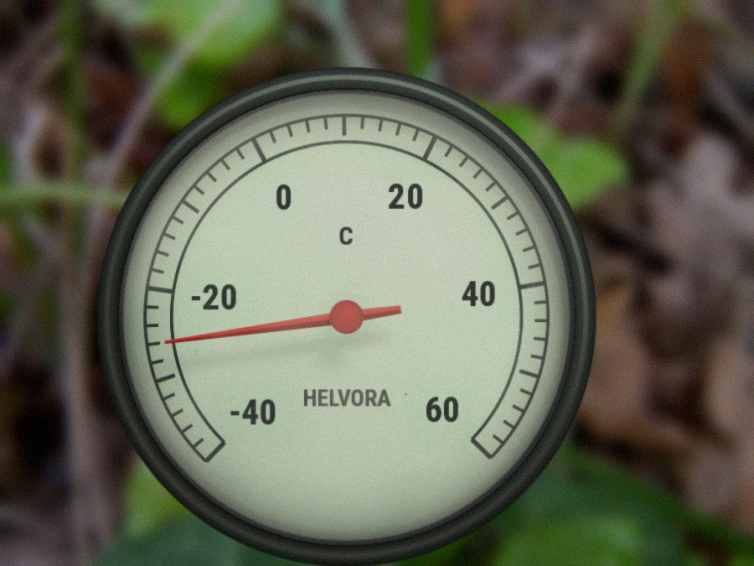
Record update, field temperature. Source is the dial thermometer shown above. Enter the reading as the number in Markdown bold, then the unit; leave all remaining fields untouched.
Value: **-26** °C
